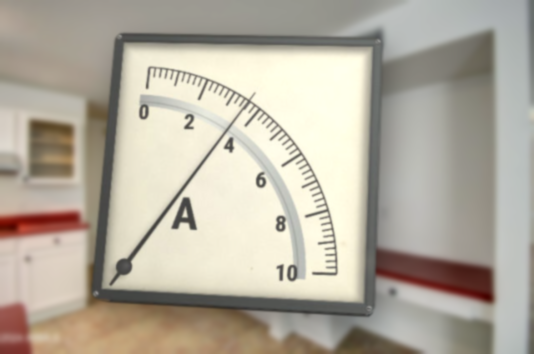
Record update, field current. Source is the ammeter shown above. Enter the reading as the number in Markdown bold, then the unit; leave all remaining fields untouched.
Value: **3.6** A
